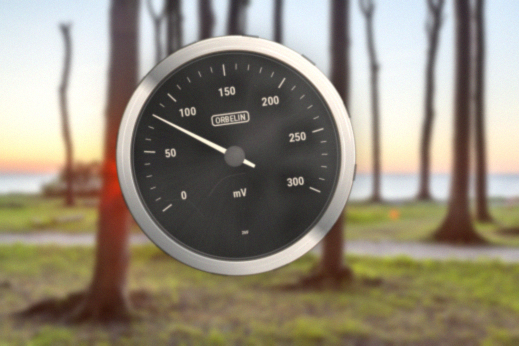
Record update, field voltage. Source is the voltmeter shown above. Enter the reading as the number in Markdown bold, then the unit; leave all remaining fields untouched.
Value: **80** mV
